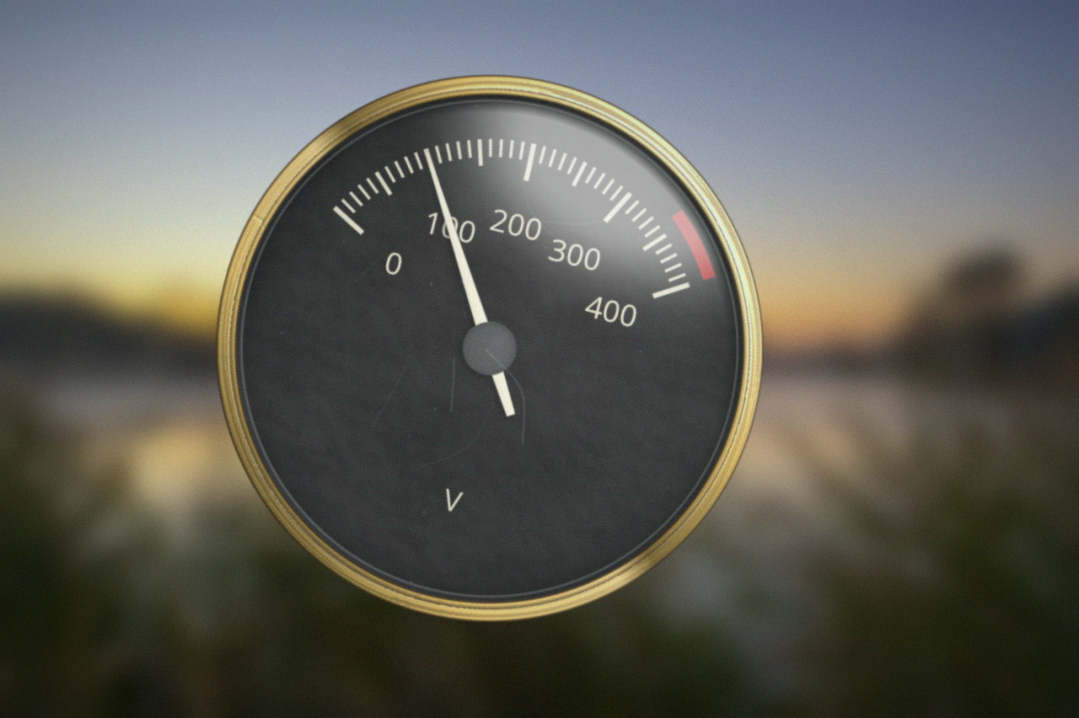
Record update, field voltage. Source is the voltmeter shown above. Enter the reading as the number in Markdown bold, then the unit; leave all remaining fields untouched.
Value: **100** V
